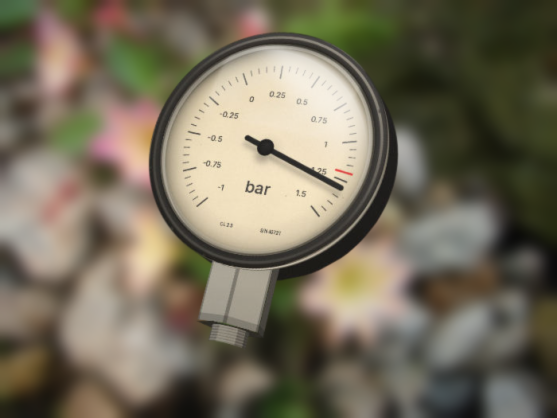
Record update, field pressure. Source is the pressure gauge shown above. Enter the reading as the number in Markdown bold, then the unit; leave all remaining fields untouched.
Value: **1.3** bar
